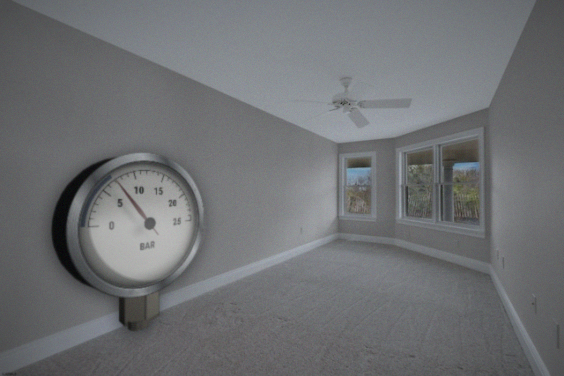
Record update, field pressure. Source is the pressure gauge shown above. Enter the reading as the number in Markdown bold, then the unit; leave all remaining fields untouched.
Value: **7** bar
